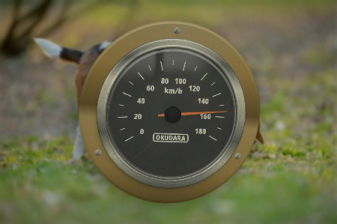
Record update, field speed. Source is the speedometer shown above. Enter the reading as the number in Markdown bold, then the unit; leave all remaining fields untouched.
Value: **155** km/h
